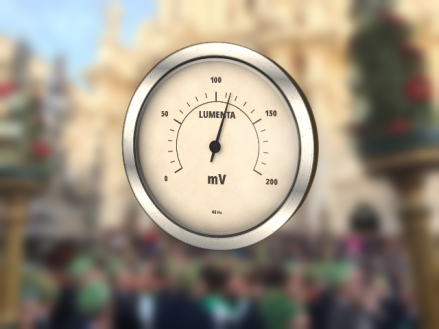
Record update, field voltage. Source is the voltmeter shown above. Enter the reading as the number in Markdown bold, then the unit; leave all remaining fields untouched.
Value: **115** mV
